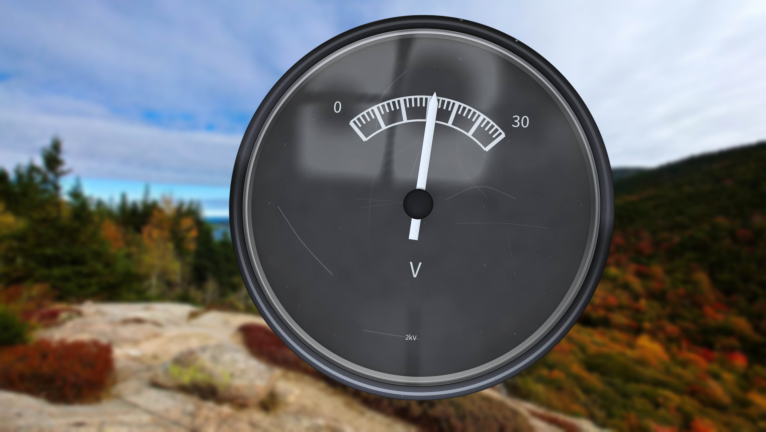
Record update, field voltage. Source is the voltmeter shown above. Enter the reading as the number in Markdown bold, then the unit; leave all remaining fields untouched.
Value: **16** V
